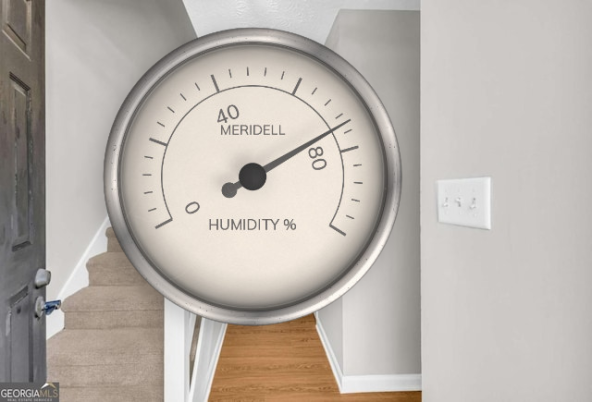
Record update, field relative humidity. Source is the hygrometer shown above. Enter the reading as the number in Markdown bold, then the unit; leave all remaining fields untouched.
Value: **74** %
